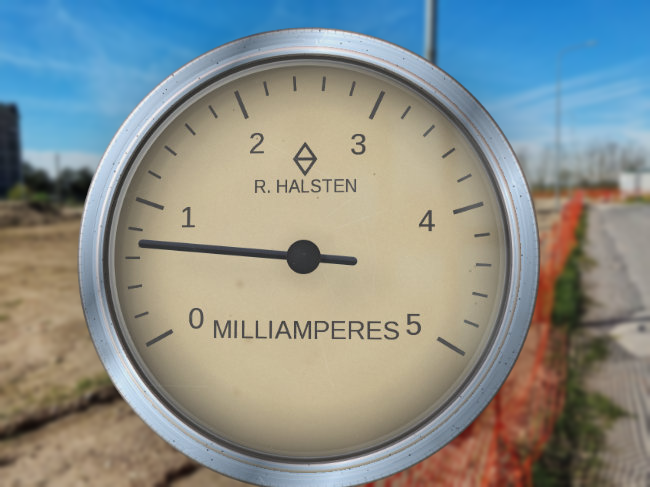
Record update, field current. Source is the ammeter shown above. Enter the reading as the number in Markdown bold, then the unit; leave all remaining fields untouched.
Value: **0.7** mA
